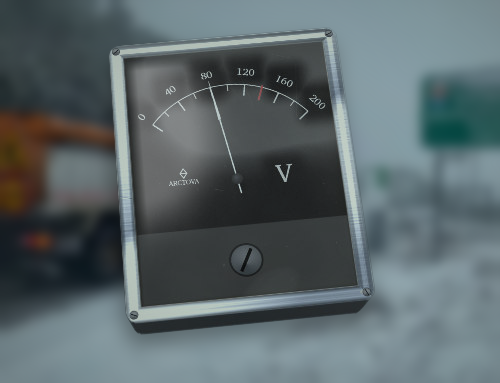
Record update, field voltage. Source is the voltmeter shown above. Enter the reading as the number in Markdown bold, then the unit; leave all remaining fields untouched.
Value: **80** V
